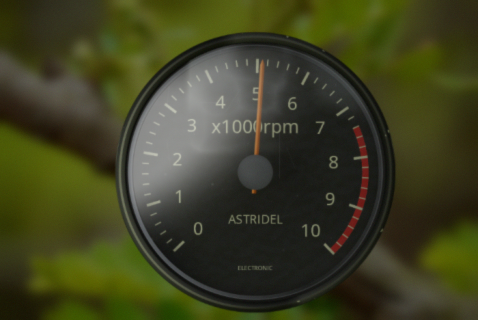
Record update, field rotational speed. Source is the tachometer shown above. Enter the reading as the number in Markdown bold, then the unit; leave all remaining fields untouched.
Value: **5100** rpm
